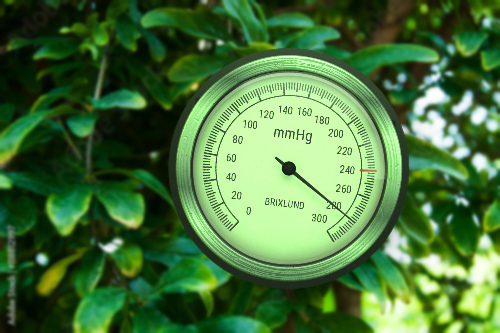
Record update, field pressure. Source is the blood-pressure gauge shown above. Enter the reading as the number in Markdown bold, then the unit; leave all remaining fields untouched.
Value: **280** mmHg
